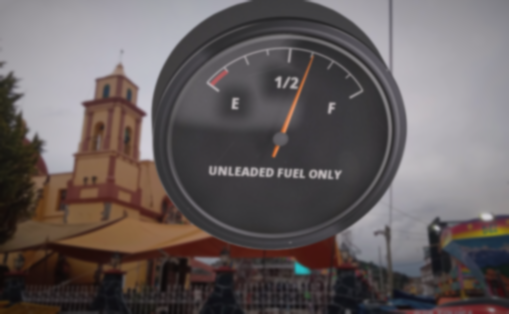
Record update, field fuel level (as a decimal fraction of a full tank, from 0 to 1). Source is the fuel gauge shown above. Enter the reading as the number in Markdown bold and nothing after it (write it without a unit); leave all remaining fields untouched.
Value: **0.625**
